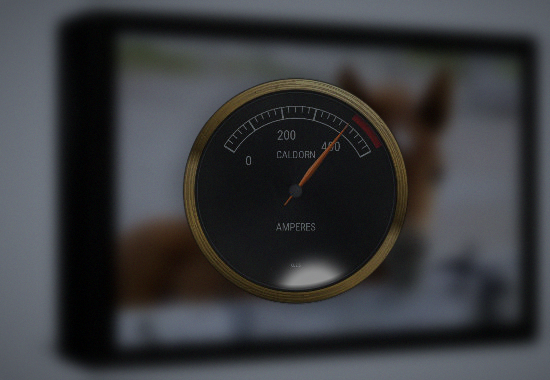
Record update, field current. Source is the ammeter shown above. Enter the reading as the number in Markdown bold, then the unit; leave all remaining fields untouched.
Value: **400** A
